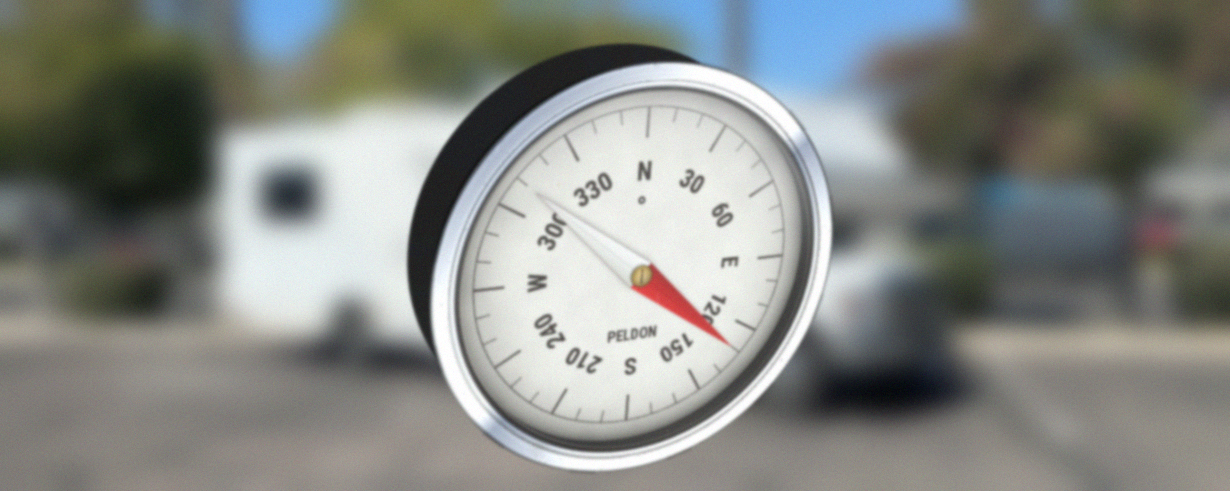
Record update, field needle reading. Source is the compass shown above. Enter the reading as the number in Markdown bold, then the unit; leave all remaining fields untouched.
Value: **130** °
